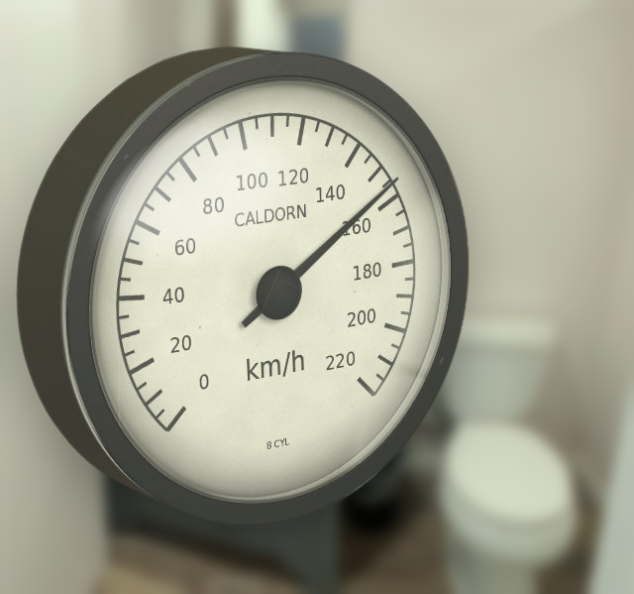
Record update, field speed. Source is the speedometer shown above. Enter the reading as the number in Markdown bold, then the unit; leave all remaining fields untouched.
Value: **155** km/h
